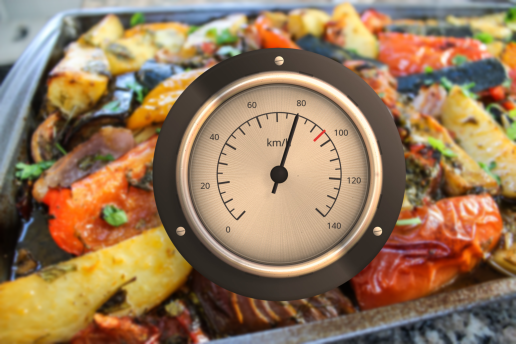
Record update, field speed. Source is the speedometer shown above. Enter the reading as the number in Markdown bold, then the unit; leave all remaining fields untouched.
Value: **80** km/h
